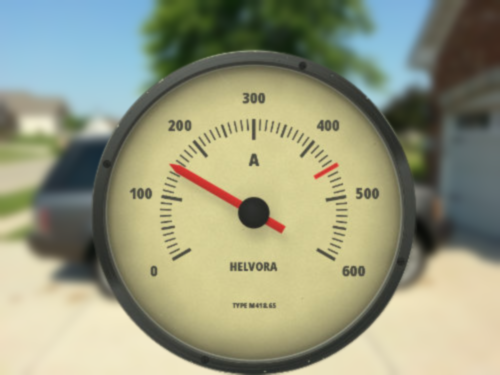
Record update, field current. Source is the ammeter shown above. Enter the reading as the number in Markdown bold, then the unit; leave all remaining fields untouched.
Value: **150** A
